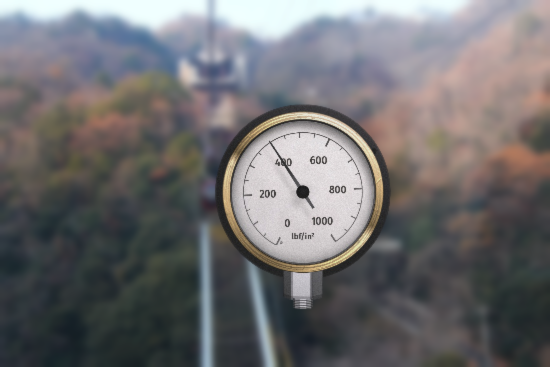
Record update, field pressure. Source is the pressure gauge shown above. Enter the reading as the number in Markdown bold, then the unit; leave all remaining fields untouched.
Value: **400** psi
